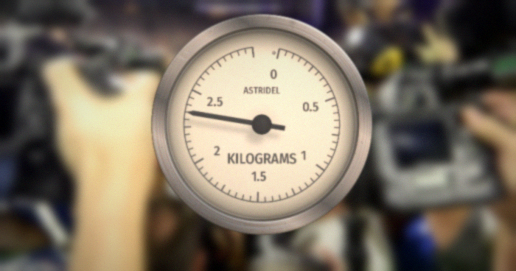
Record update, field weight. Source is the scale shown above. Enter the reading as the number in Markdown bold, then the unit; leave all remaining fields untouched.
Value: **2.35** kg
